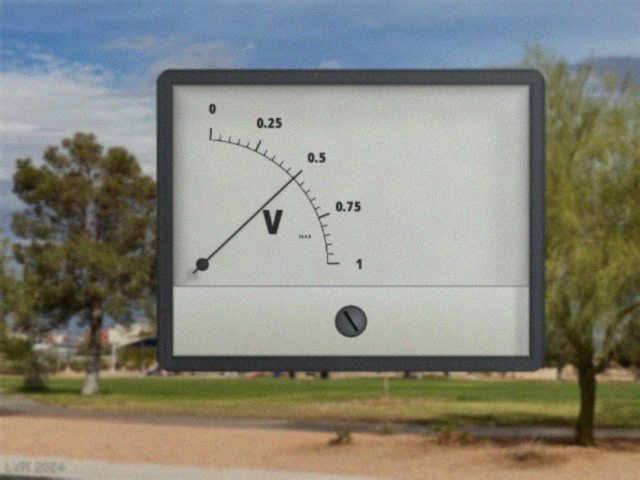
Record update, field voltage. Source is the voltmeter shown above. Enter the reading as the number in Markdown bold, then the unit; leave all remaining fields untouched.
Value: **0.5** V
